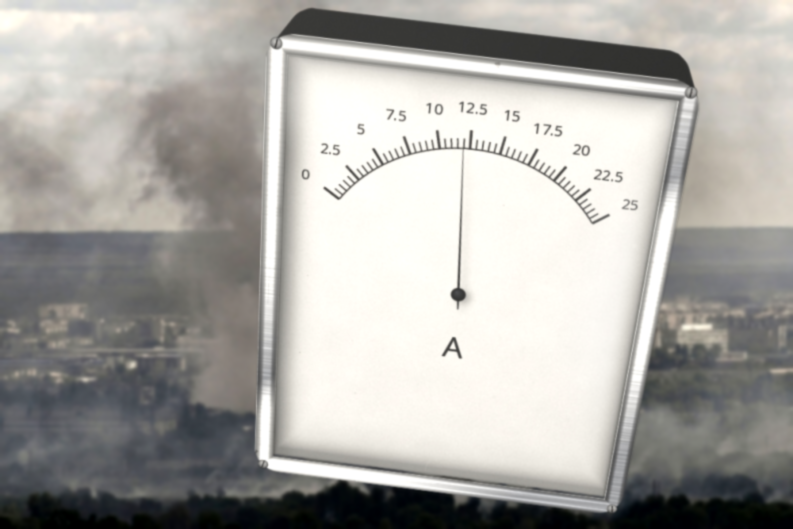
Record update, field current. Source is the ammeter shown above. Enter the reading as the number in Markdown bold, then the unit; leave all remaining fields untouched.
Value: **12** A
